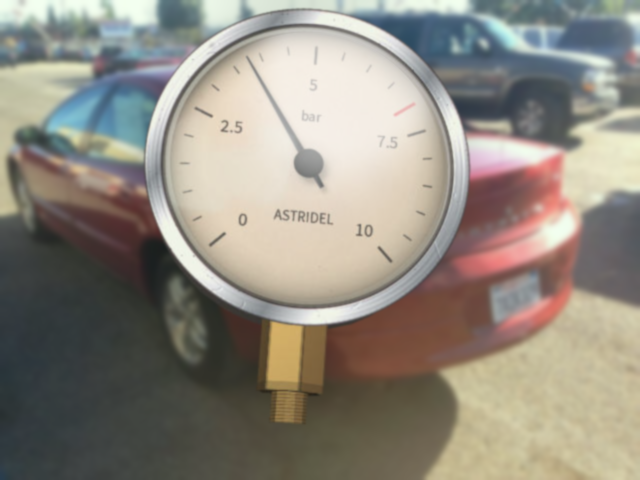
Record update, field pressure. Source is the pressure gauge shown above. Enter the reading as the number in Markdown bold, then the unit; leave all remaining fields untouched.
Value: **3.75** bar
